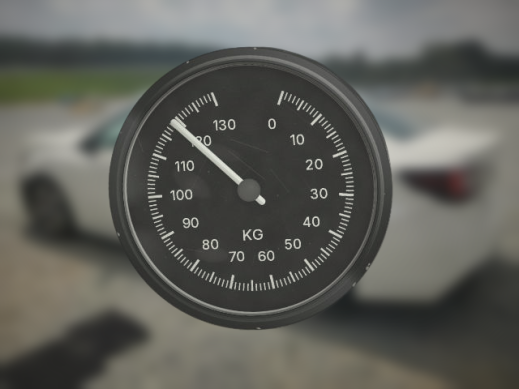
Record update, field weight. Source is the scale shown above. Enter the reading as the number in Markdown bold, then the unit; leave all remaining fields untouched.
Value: **119** kg
